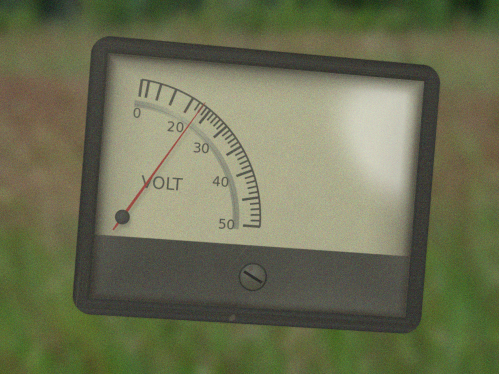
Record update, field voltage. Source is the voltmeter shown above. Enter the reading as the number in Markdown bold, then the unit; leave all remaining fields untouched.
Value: **23** V
